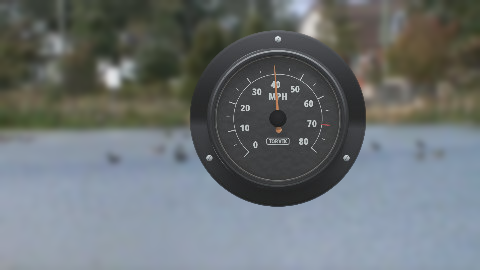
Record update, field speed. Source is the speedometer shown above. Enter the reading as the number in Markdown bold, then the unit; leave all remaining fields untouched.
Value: **40** mph
